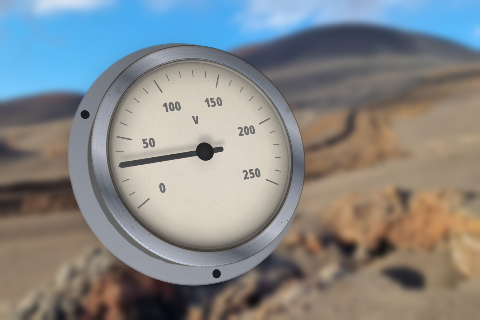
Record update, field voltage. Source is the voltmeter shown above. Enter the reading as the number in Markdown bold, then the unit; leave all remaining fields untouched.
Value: **30** V
